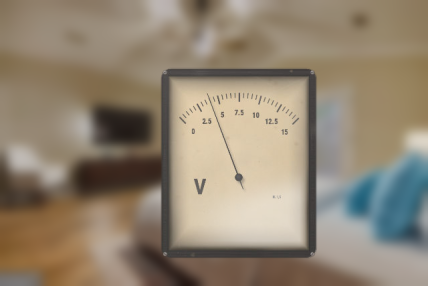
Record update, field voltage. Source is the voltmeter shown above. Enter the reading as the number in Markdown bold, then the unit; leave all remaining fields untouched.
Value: **4** V
